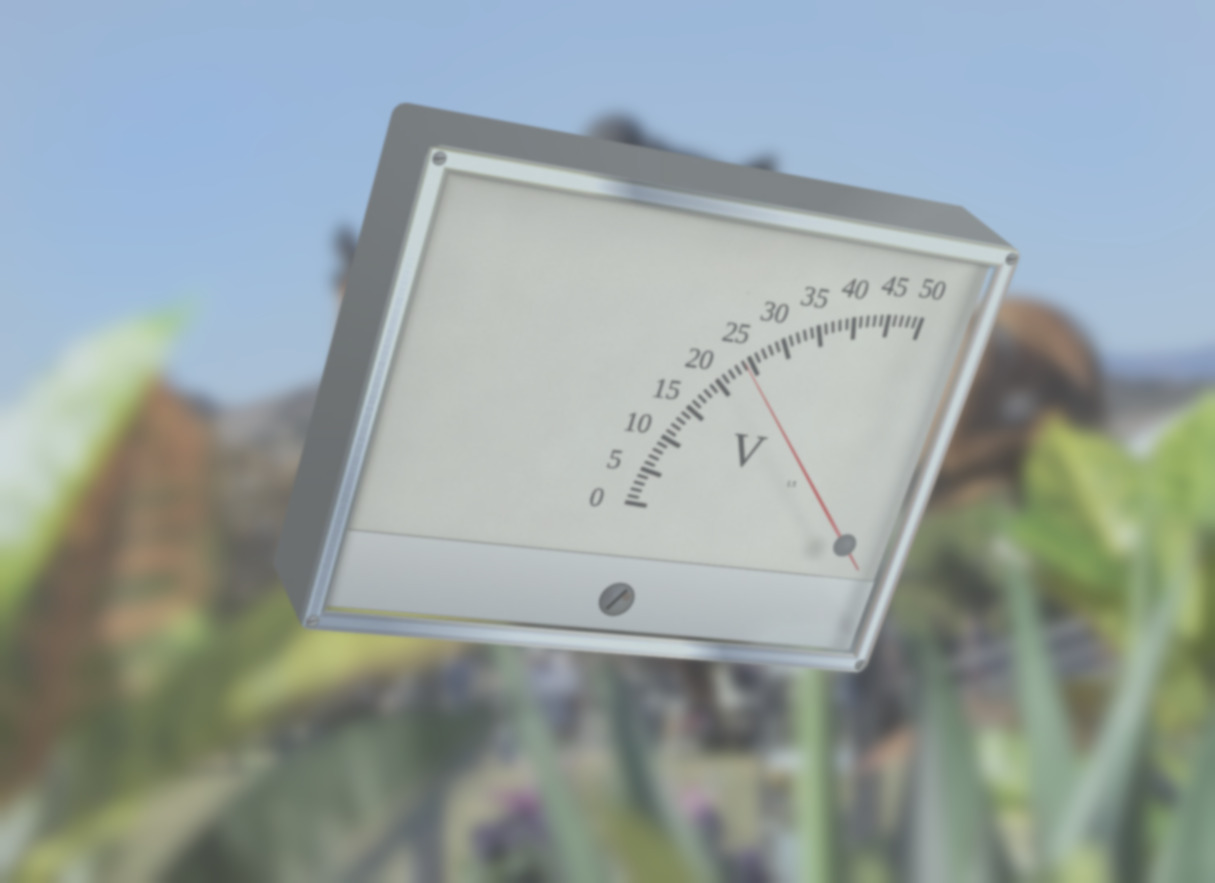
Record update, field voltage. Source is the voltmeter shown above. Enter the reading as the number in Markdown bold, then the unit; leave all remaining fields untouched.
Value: **24** V
